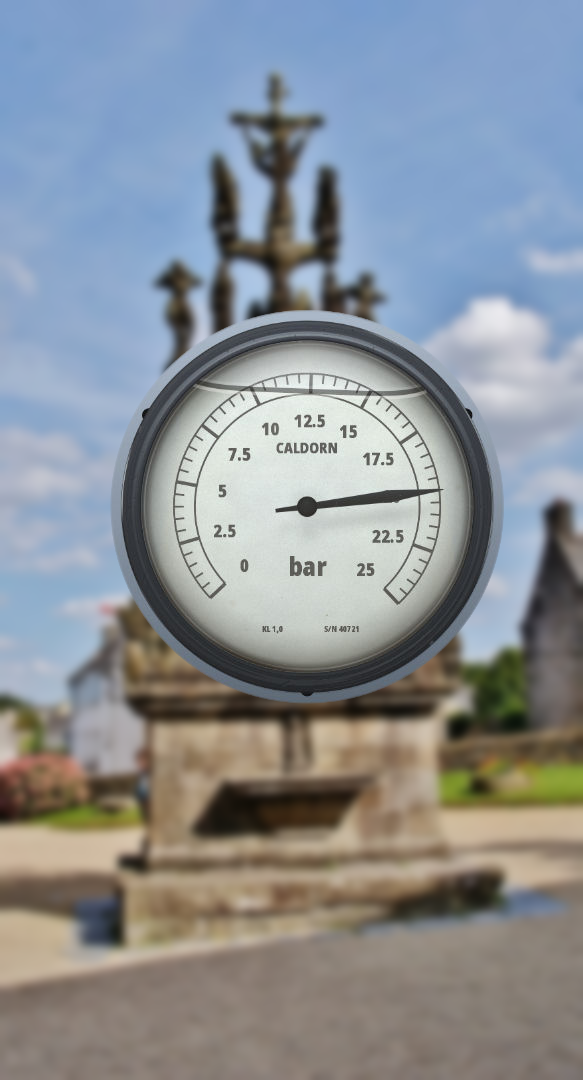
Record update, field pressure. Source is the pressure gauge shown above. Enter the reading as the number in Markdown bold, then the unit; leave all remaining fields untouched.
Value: **20** bar
